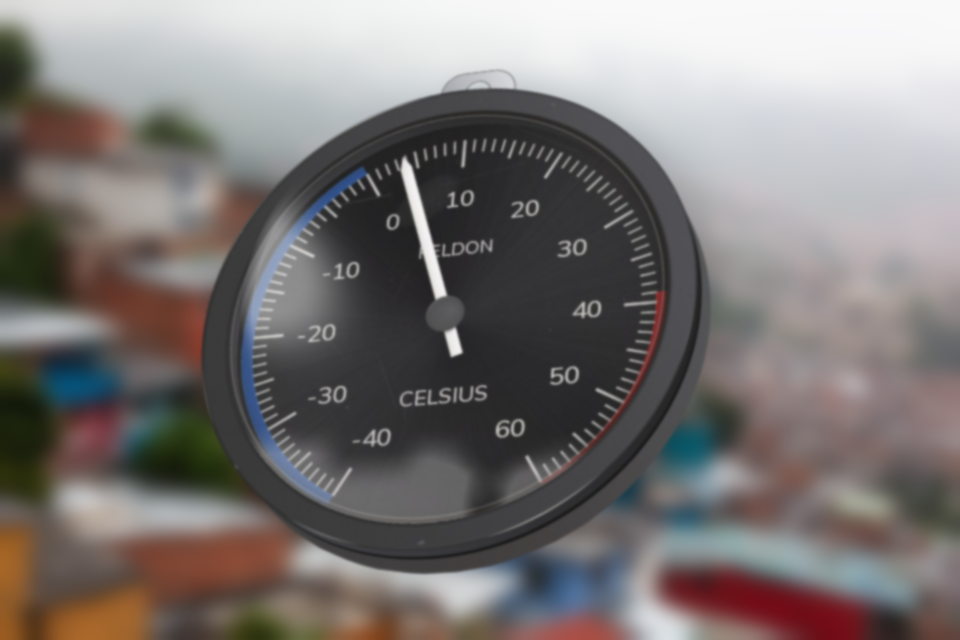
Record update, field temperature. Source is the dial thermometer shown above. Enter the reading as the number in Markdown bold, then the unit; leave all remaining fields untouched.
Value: **4** °C
